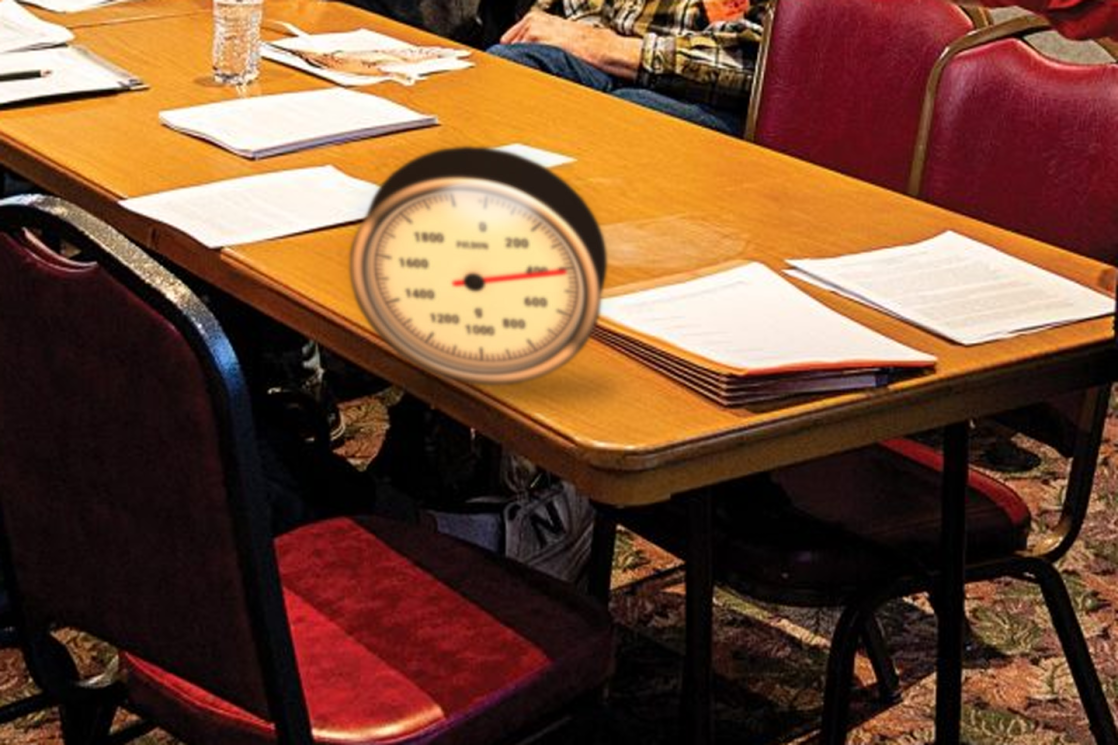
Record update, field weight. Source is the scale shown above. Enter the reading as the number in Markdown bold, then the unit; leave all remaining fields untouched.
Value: **400** g
